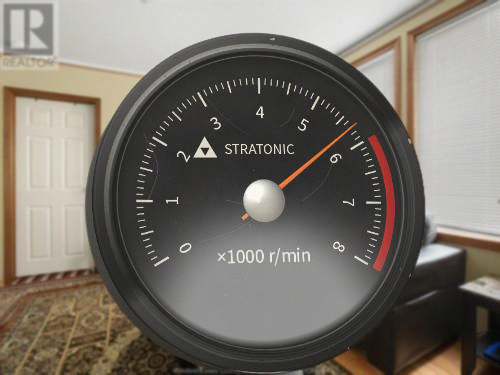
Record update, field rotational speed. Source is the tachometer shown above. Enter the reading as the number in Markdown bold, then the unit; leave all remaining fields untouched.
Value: **5700** rpm
